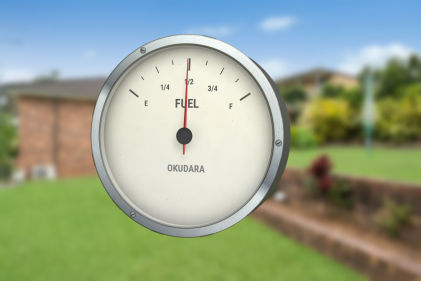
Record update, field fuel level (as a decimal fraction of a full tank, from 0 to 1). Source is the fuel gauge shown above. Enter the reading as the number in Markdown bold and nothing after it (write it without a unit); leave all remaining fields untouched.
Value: **0.5**
